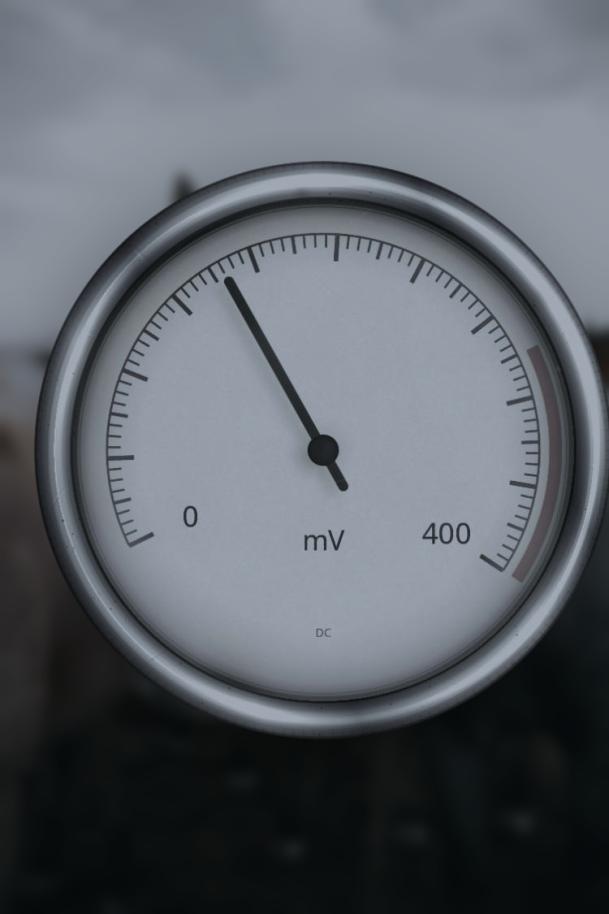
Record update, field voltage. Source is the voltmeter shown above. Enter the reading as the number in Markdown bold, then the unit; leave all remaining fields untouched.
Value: **145** mV
